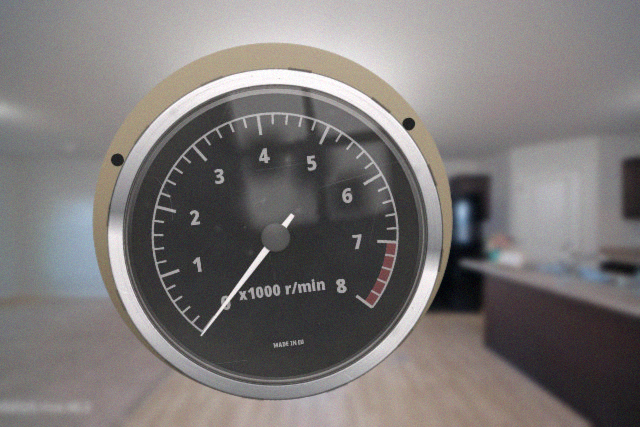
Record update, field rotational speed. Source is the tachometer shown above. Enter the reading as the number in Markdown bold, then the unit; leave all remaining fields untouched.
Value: **0** rpm
